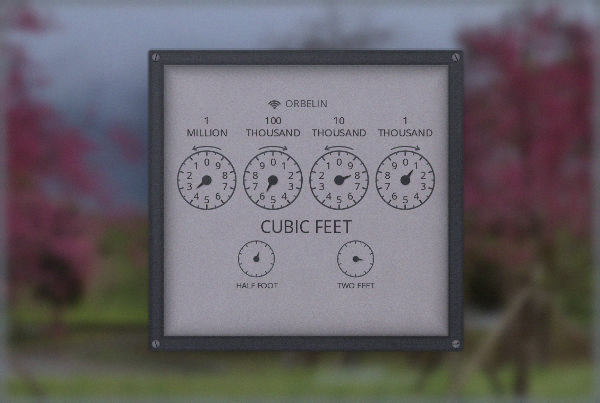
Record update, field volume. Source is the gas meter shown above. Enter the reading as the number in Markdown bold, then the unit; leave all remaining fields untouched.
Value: **358100** ft³
